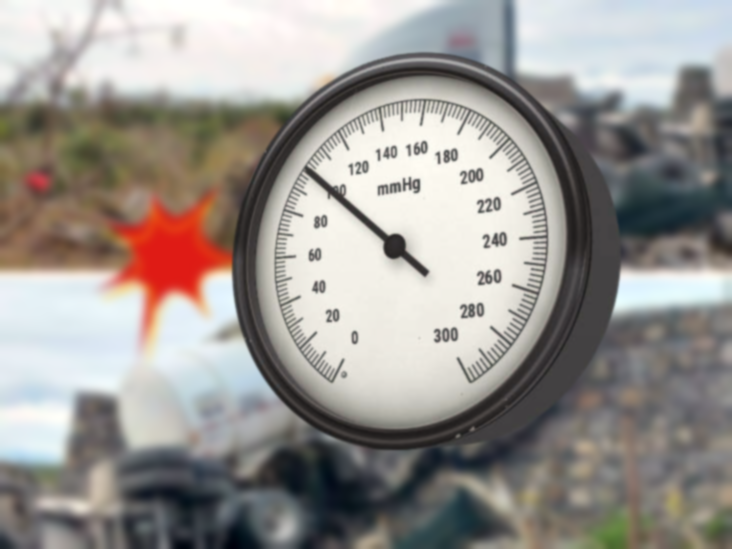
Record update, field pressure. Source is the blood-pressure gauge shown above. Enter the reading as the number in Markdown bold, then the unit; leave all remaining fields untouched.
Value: **100** mmHg
